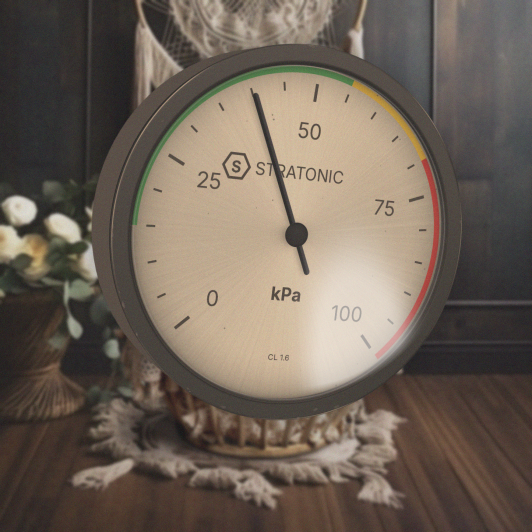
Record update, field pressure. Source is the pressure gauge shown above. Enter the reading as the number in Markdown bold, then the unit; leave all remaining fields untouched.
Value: **40** kPa
